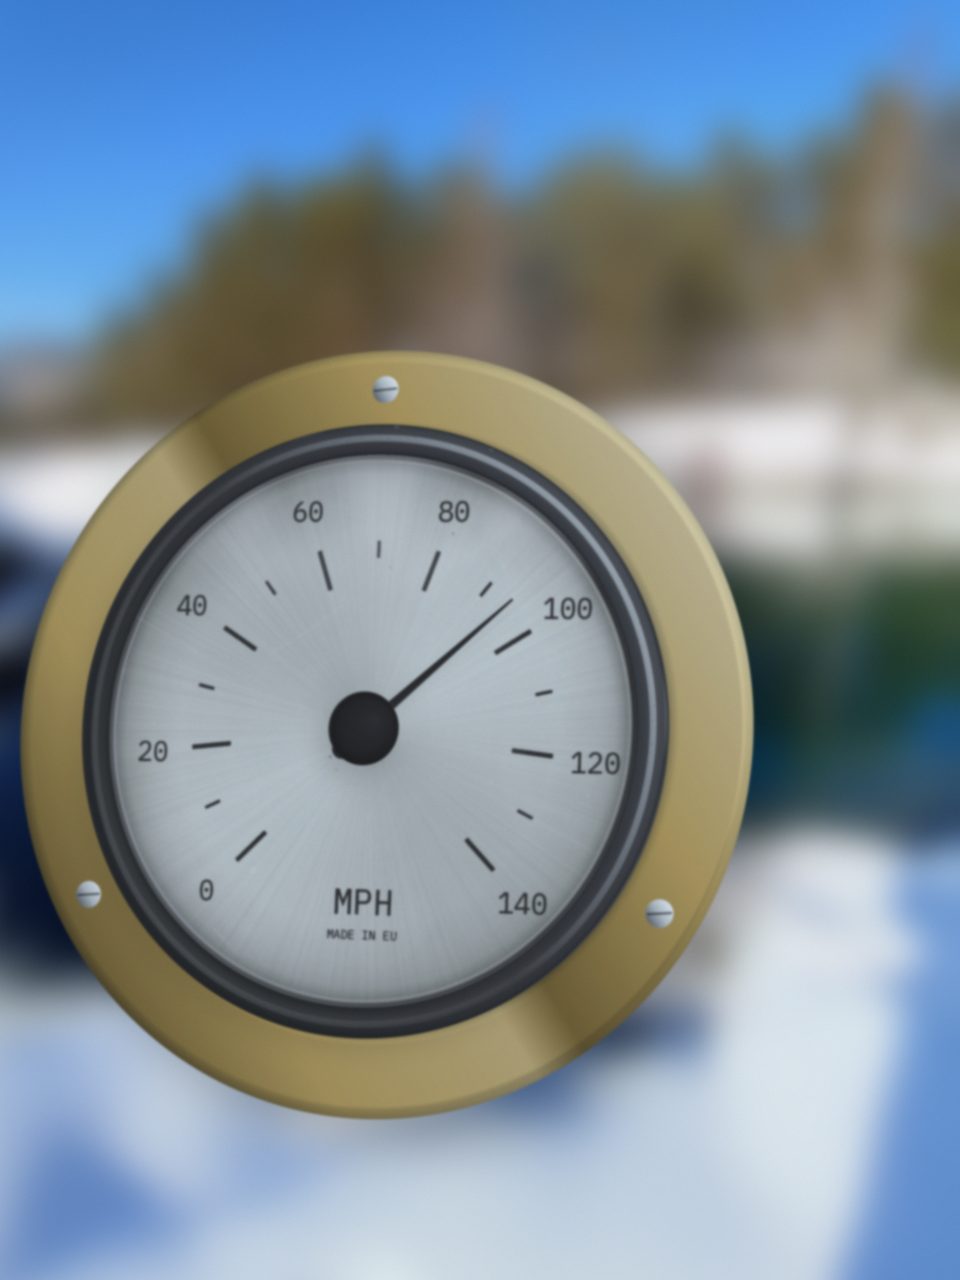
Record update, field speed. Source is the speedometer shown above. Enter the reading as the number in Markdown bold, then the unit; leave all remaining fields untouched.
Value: **95** mph
